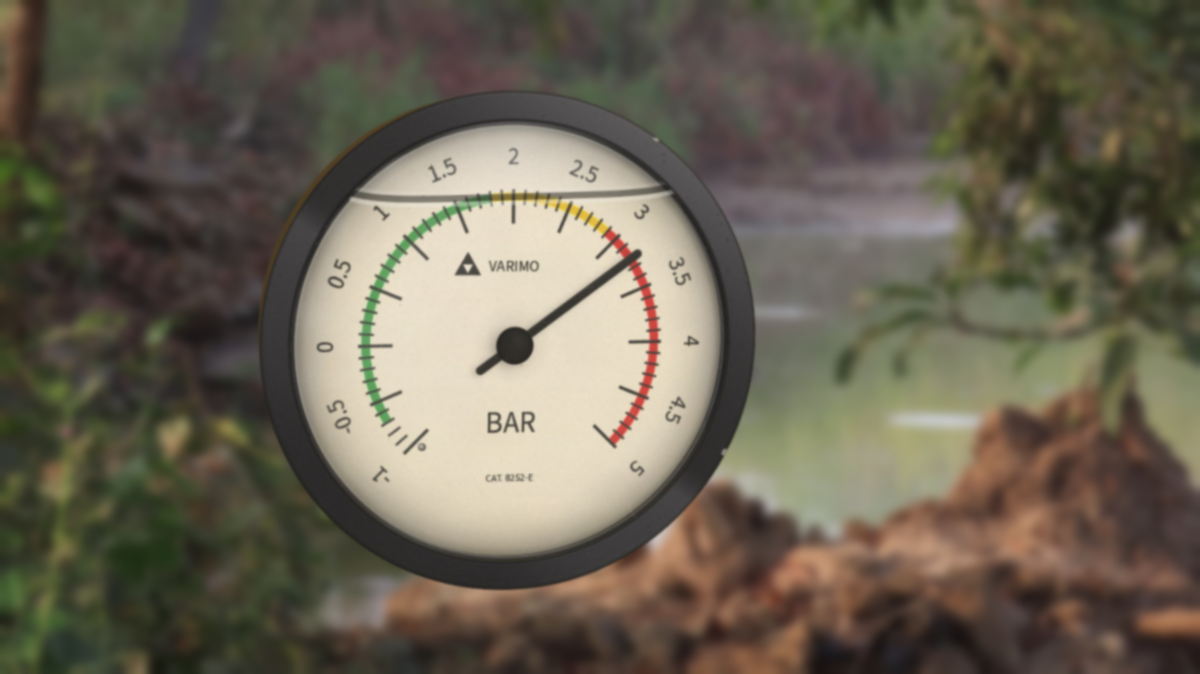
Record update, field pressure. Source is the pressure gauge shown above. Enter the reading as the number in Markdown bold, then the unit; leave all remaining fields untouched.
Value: **3.2** bar
